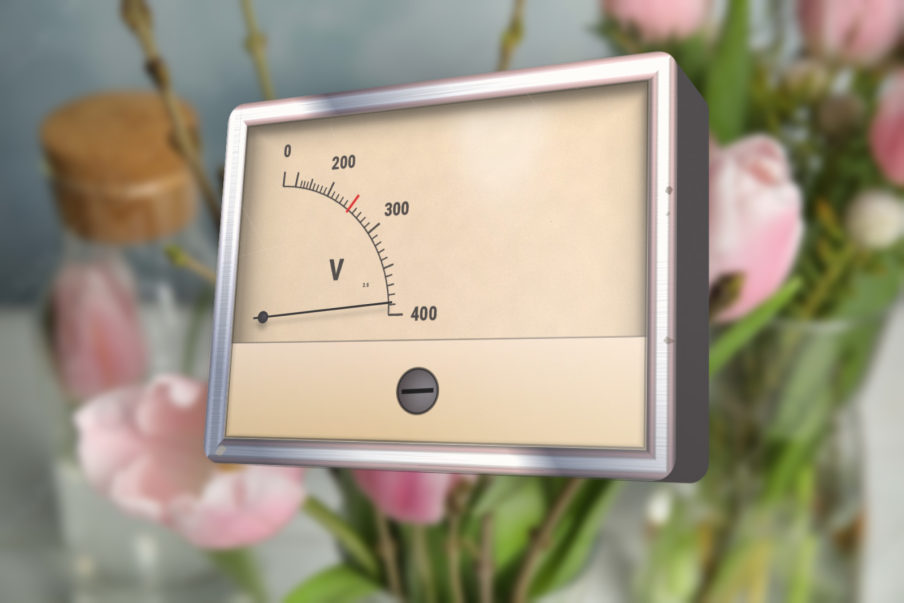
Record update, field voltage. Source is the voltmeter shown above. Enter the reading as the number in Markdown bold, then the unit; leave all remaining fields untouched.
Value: **390** V
